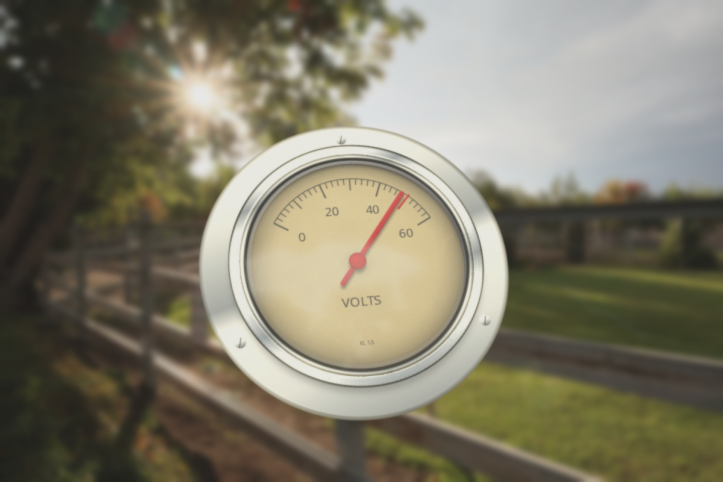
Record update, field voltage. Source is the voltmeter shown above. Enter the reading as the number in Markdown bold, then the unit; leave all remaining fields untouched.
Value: **48** V
